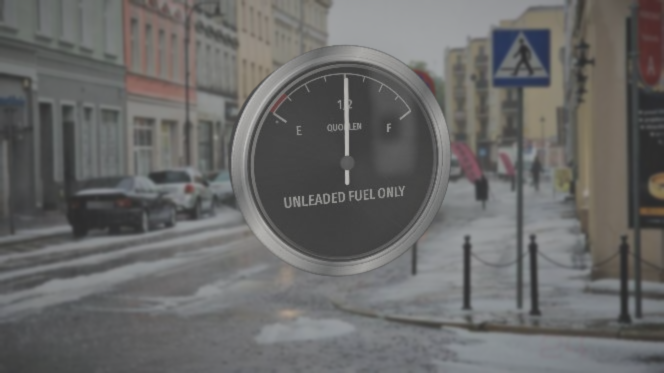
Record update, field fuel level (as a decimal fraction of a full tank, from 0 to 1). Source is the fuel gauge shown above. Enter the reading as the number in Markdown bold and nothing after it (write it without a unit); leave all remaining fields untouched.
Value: **0.5**
